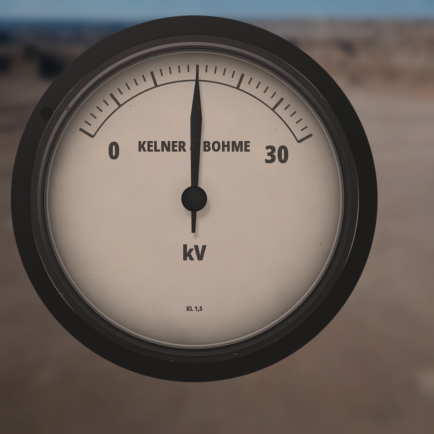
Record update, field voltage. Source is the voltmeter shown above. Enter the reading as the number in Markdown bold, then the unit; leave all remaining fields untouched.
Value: **15** kV
